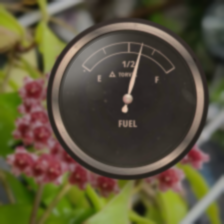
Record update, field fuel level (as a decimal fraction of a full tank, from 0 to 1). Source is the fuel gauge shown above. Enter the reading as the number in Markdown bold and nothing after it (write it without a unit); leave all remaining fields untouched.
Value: **0.625**
